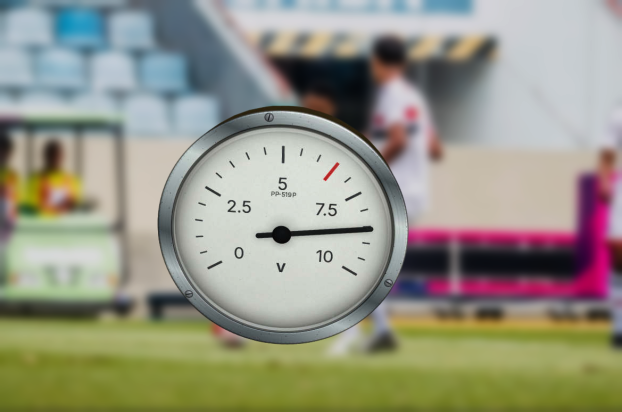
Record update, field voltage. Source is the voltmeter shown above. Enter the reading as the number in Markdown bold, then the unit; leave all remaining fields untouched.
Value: **8.5** V
